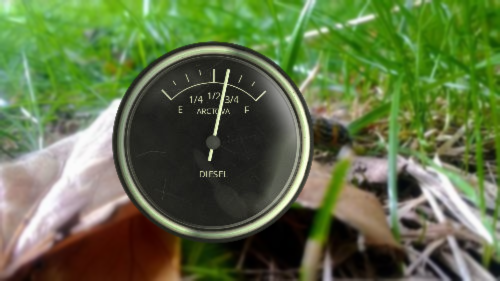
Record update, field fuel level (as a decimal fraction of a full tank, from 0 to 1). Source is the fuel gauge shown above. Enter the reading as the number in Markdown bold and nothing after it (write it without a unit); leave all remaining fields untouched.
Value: **0.625**
